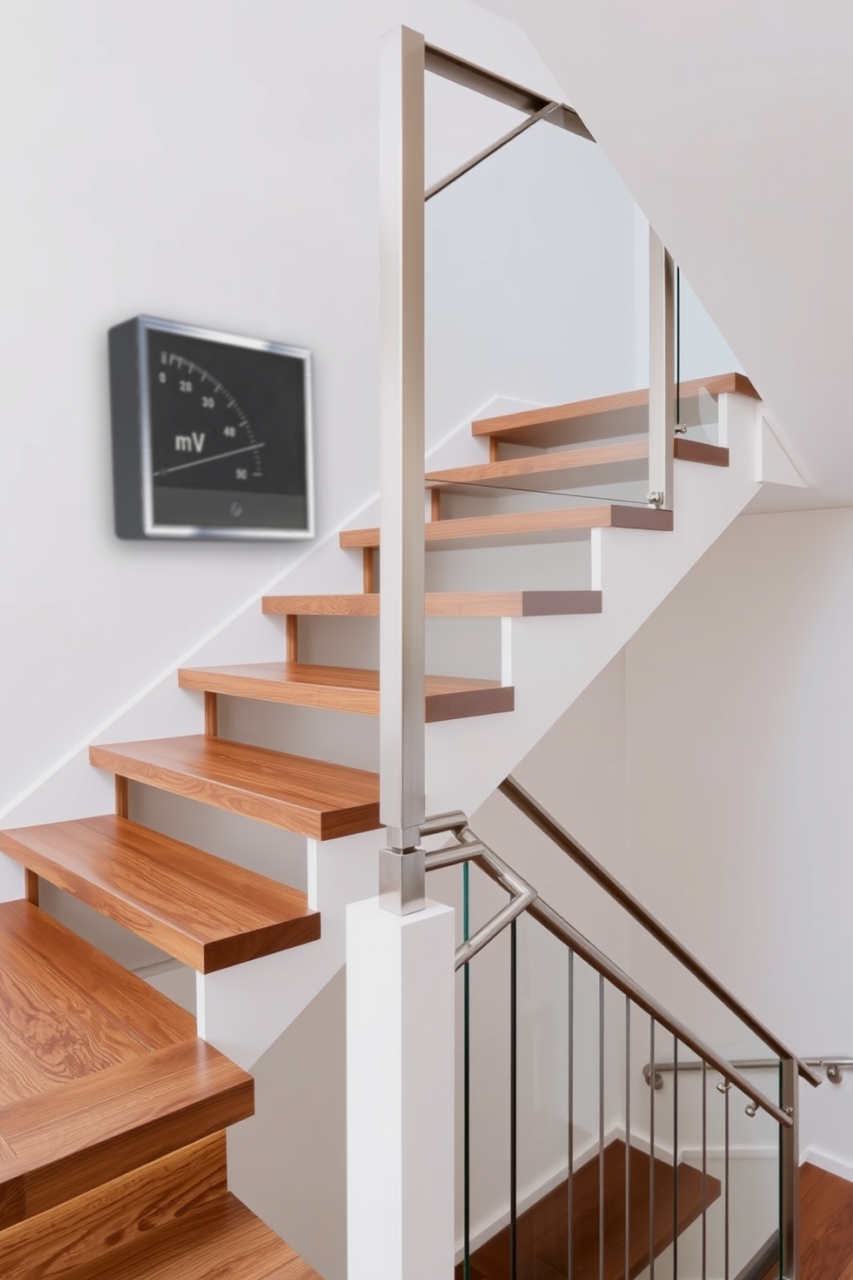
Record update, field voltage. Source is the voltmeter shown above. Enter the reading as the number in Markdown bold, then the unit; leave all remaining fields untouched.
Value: **45** mV
